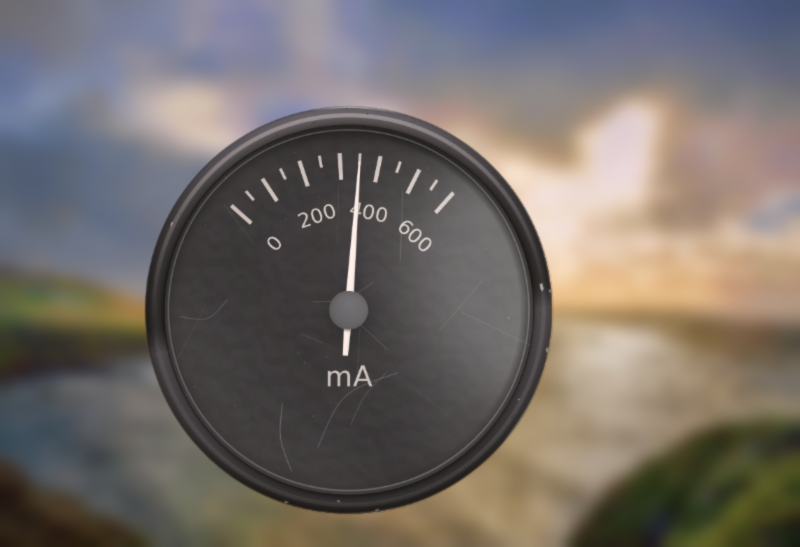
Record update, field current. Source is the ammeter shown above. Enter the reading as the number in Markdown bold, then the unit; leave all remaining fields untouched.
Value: **350** mA
